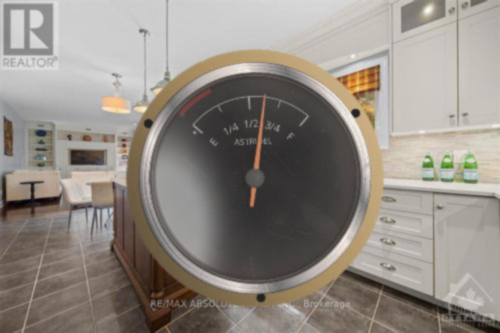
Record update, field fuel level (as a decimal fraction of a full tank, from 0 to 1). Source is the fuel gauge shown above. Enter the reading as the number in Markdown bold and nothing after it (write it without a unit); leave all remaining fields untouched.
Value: **0.625**
